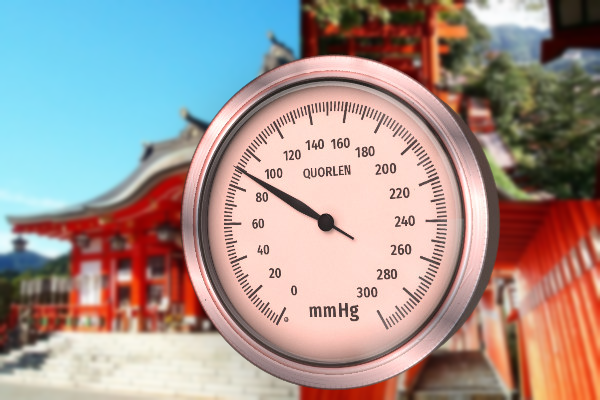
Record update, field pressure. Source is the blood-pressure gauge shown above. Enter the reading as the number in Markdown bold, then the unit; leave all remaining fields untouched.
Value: **90** mmHg
